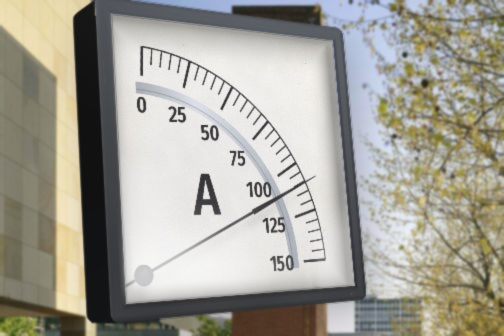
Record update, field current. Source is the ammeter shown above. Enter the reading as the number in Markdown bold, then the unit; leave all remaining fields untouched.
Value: **110** A
